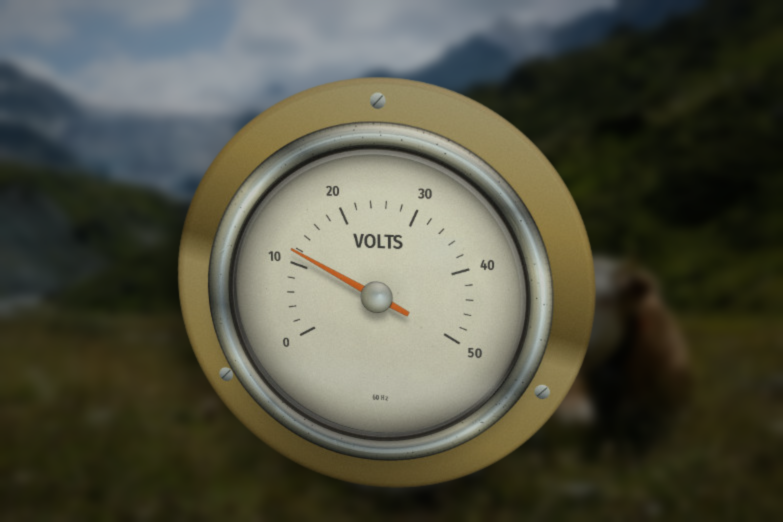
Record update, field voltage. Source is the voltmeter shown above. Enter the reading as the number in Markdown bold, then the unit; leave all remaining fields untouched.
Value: **12** V
